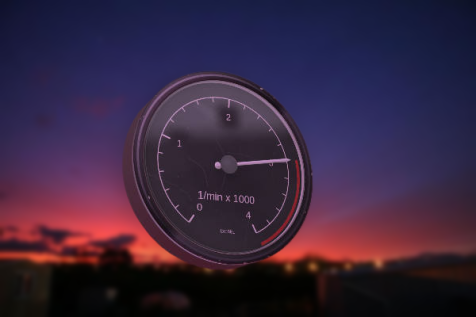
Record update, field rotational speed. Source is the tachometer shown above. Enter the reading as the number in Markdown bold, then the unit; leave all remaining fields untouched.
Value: **3000** rpm
